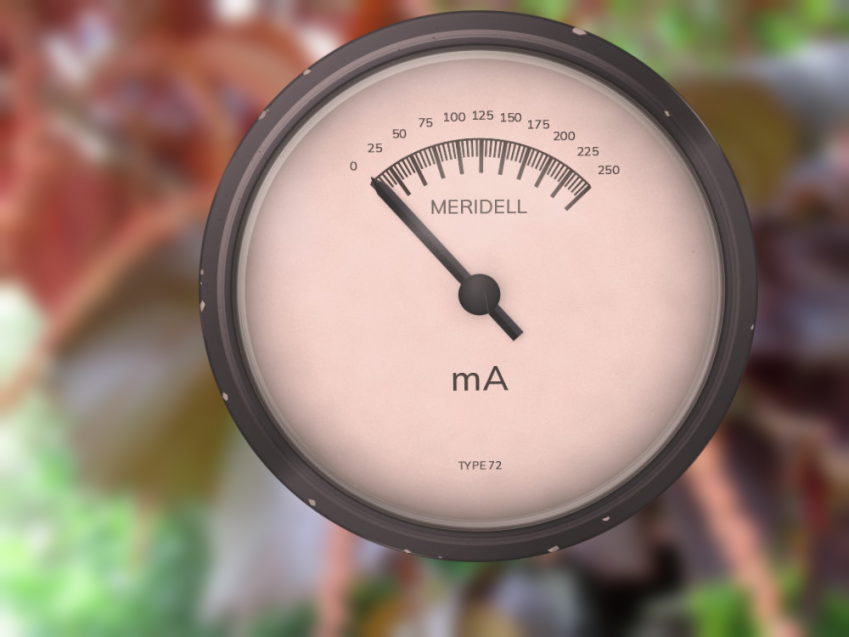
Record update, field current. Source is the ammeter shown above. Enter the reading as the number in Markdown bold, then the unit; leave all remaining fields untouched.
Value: **5** mA
